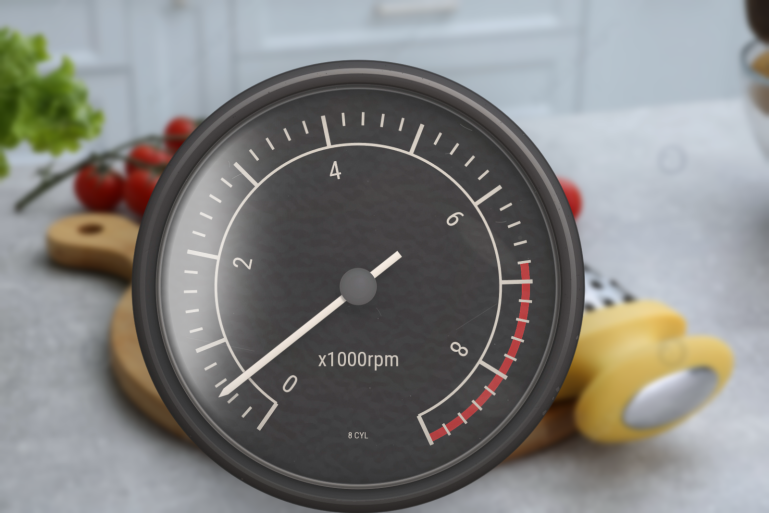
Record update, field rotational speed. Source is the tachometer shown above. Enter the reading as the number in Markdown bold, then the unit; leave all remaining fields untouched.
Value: **500** rpm
